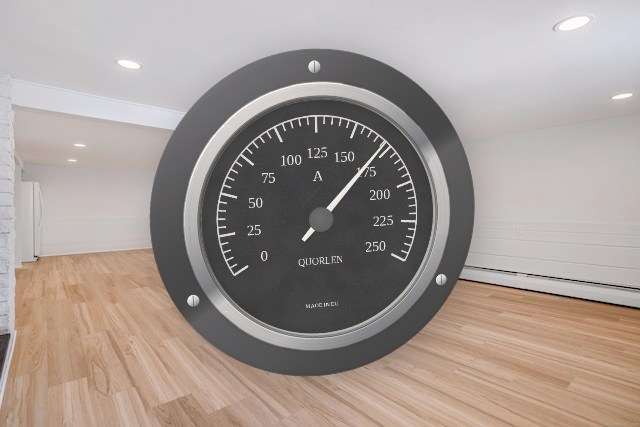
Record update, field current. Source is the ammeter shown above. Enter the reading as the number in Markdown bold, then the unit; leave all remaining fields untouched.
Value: **170** A
